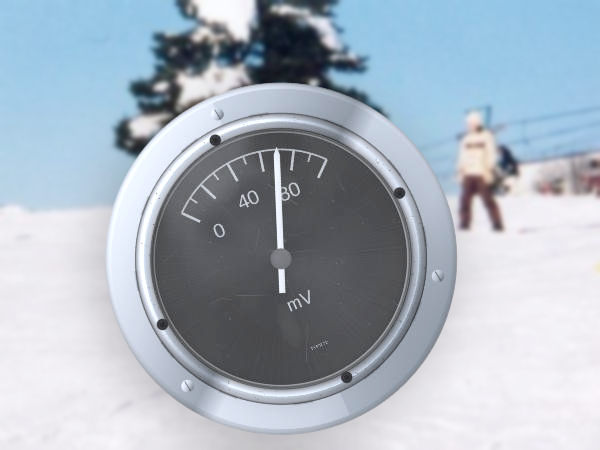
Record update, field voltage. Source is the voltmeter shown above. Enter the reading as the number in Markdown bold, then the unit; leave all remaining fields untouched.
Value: **70** mV
